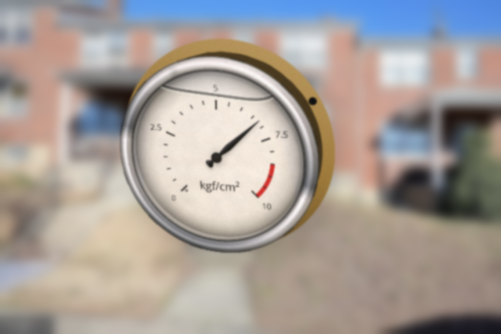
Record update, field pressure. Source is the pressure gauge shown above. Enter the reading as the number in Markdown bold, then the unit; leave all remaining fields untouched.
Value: **6.75** kg/cm²
